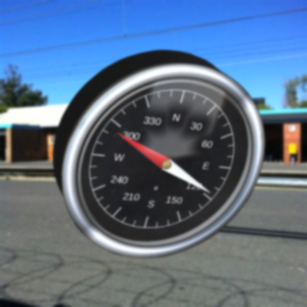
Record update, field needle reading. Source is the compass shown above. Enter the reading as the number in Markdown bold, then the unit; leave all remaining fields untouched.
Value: **295** °
